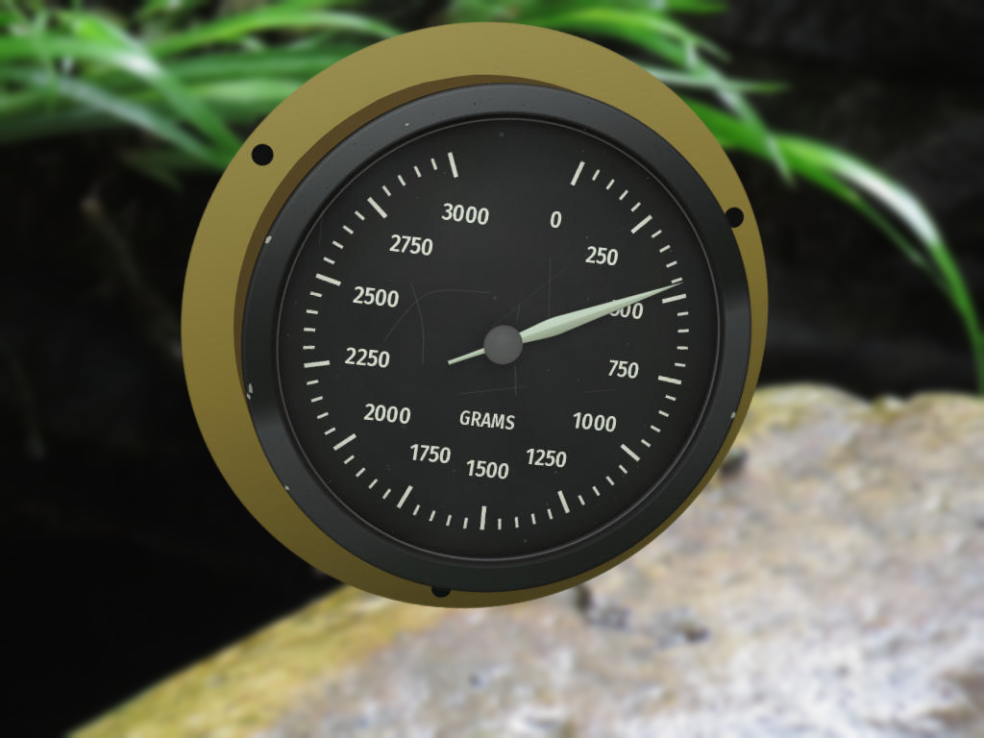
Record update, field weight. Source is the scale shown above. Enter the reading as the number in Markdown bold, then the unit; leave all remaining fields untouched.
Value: **450** g
